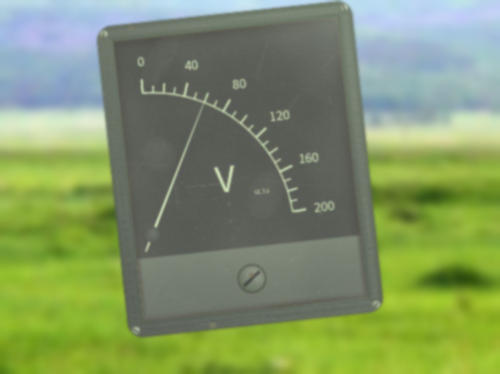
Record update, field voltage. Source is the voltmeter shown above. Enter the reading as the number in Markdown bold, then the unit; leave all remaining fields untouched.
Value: **60** V
